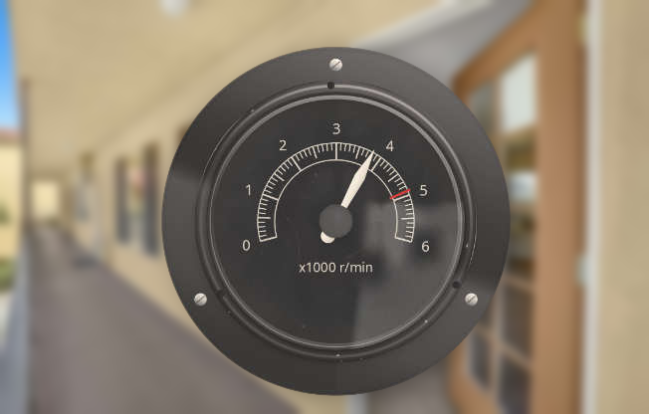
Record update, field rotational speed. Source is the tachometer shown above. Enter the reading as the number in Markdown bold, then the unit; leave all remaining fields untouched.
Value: **3800** rpm
